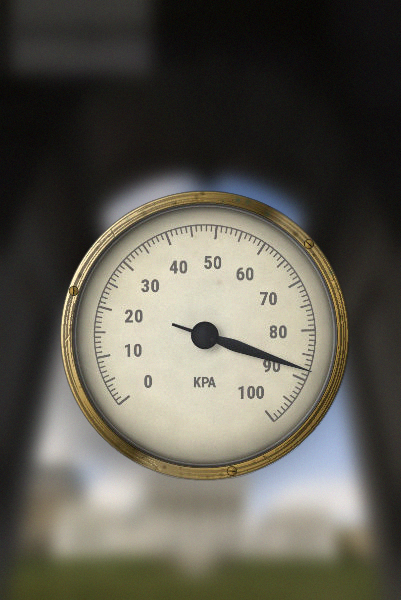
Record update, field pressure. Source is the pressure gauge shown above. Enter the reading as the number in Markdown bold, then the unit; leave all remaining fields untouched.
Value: **88** kPa
